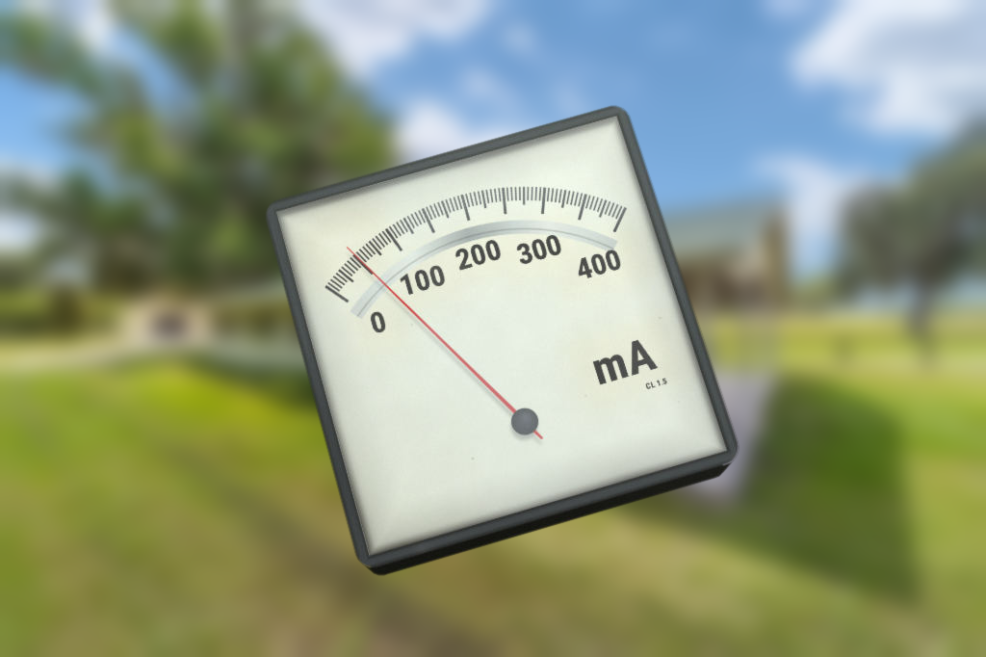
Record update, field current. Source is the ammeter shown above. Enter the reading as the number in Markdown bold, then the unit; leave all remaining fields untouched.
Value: **50** mA
